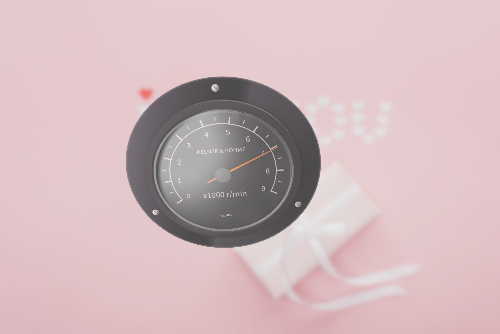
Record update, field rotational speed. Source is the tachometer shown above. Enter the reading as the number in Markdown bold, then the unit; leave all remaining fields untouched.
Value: **7000** rpm
